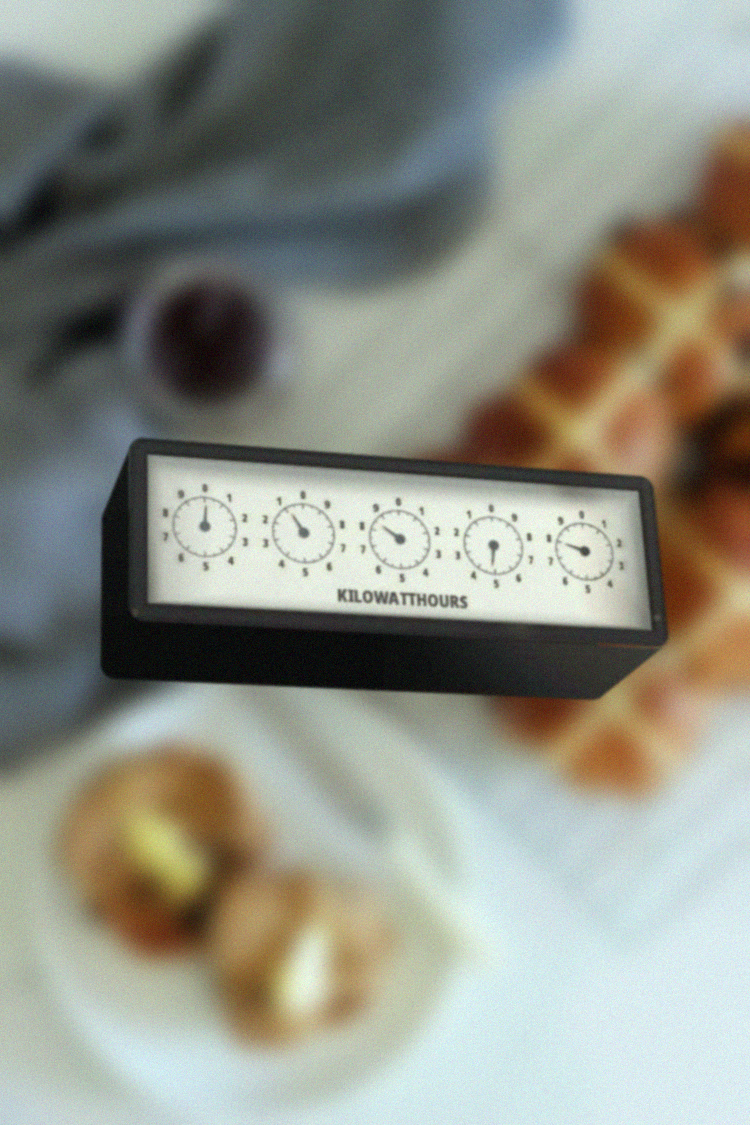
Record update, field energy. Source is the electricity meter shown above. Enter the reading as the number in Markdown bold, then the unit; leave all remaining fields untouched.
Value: **848** kWh
